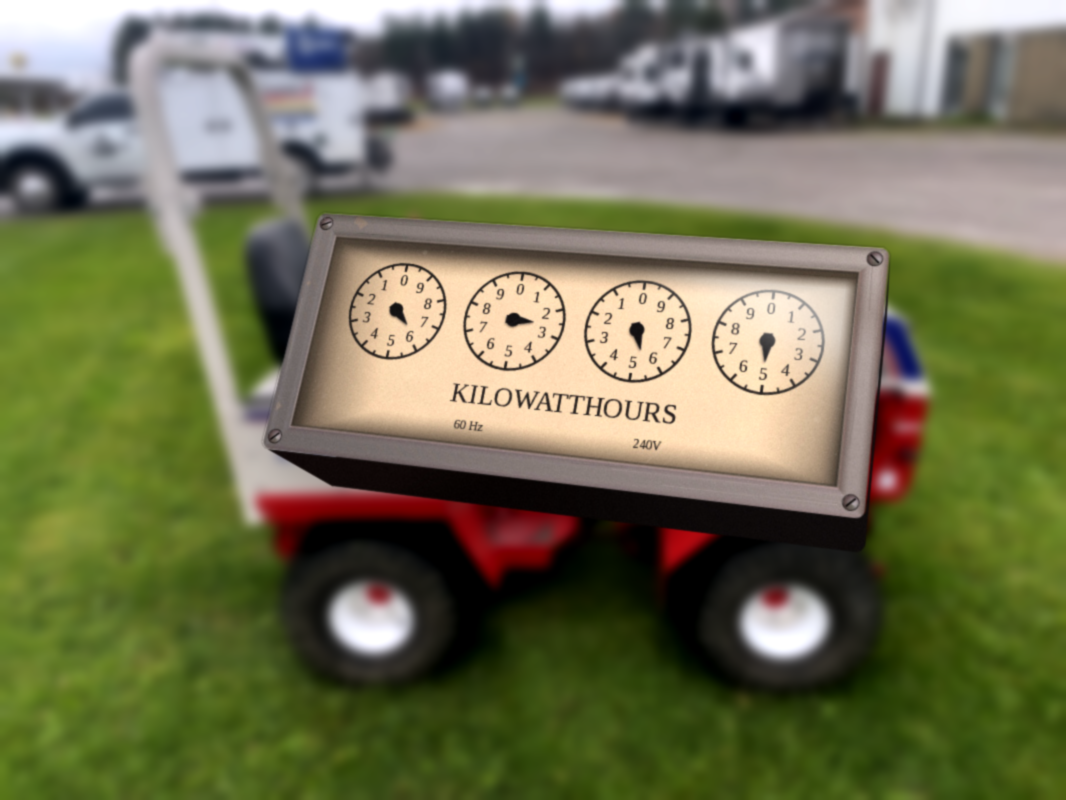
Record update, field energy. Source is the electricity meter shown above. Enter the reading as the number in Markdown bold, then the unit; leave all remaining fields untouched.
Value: **6255** kWh
